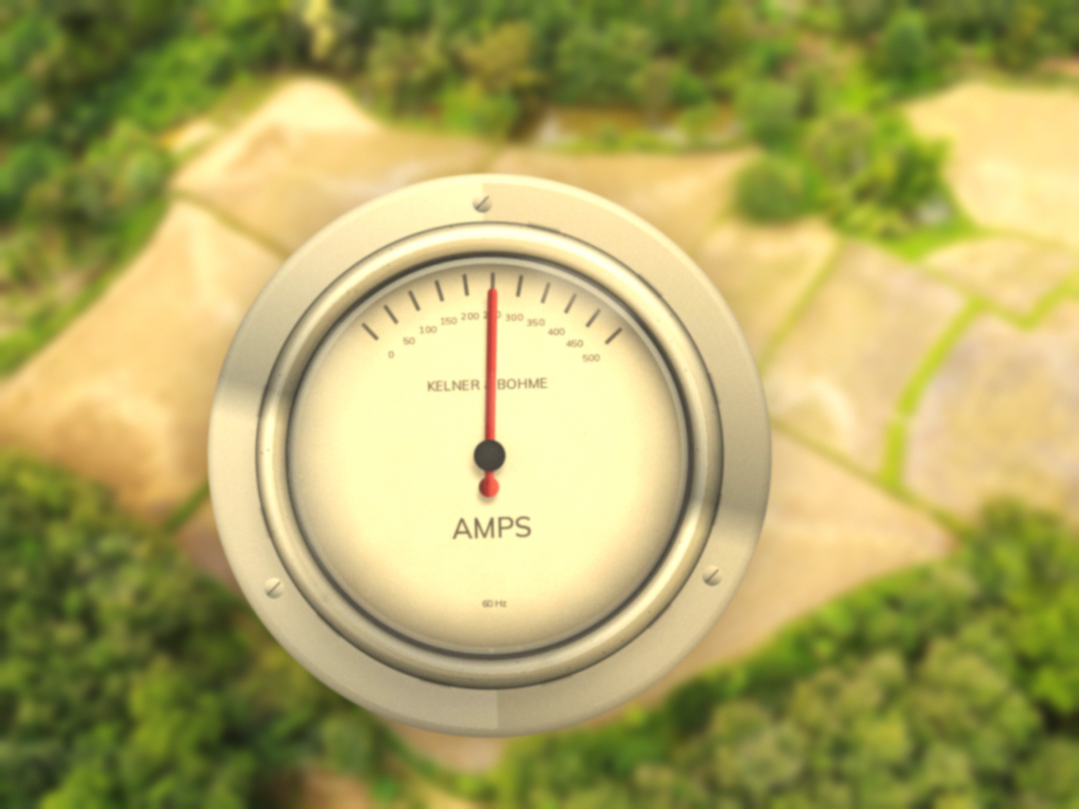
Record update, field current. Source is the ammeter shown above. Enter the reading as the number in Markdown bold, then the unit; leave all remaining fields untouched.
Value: **250** A
